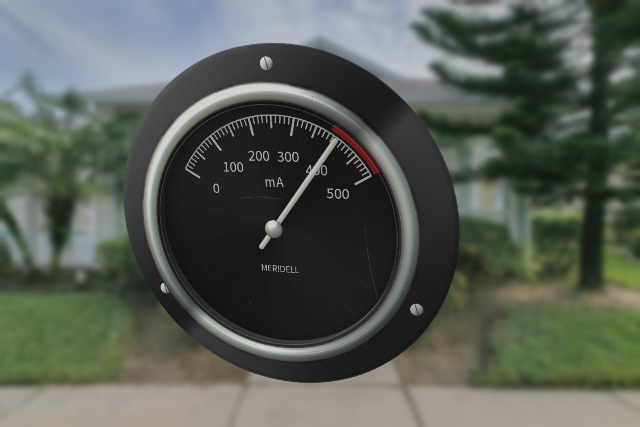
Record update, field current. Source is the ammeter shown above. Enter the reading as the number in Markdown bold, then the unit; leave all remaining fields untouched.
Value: **400** mA
